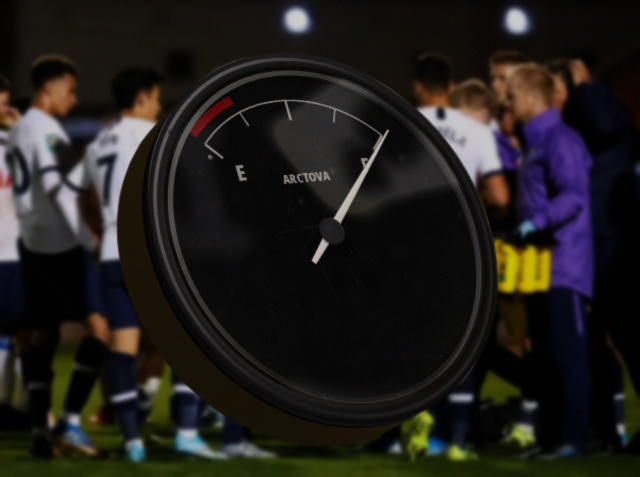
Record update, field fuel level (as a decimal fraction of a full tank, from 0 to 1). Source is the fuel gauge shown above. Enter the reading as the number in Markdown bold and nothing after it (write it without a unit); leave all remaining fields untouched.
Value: **1**
